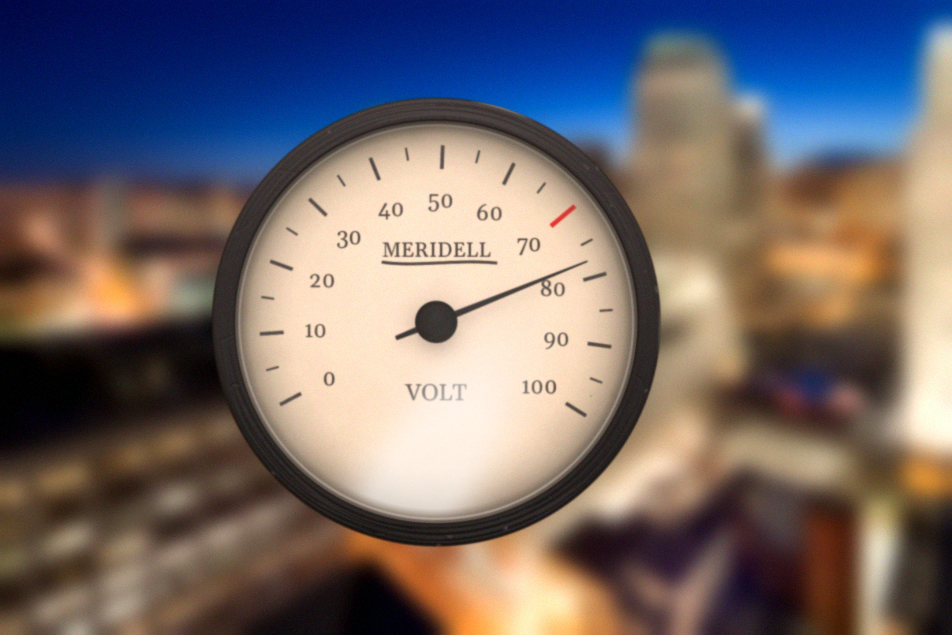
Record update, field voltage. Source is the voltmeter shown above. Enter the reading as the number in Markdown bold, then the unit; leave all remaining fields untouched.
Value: **77.5** V
